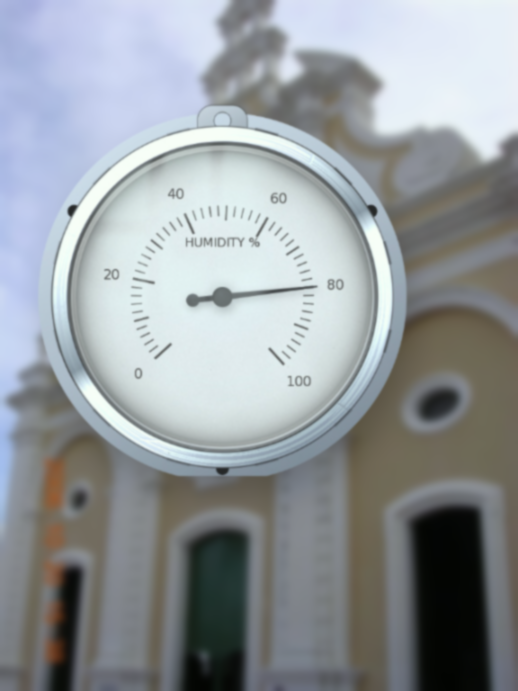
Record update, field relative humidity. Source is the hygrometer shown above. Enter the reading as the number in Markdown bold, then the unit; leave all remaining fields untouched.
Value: **80** %
